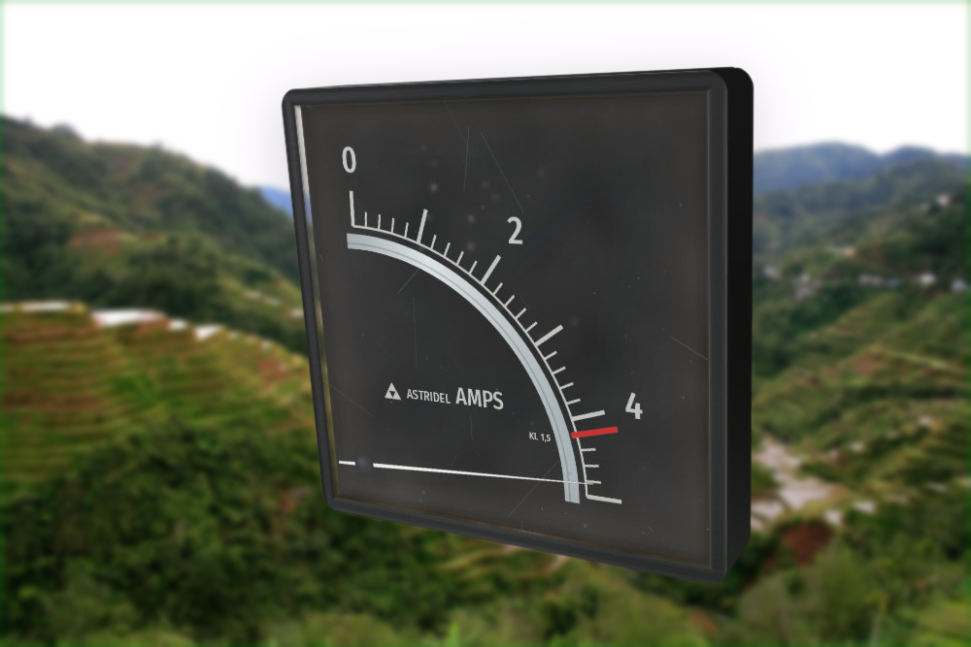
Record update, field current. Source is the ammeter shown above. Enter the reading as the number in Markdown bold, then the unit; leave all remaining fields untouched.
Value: **4.8** A
